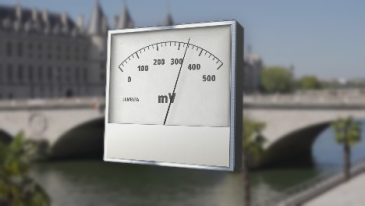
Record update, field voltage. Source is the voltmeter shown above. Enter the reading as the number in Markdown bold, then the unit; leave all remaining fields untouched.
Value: **340** mV
